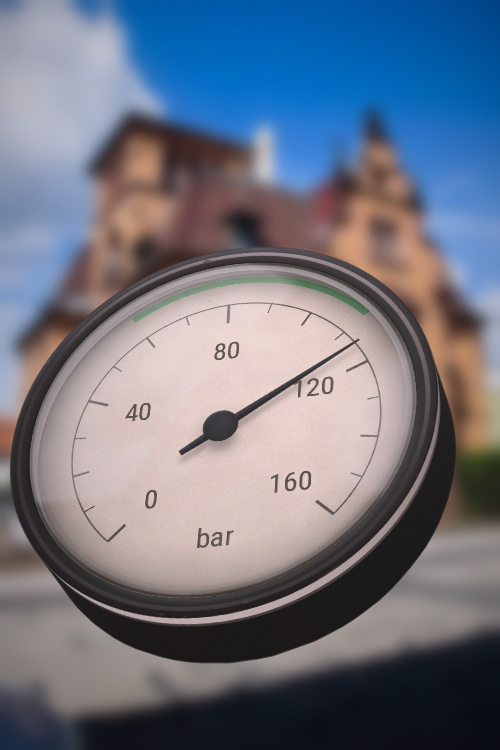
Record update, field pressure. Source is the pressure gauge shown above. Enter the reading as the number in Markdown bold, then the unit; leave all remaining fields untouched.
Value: **115** bar
